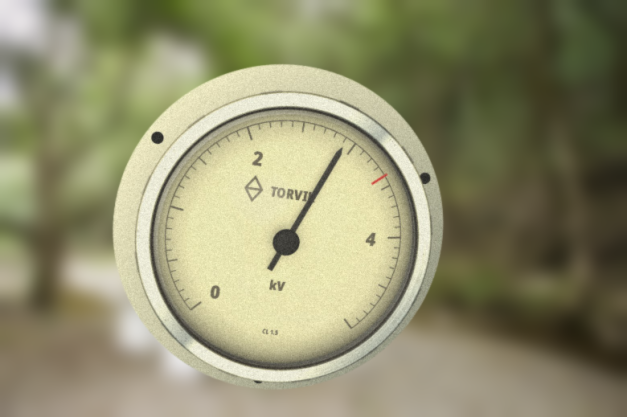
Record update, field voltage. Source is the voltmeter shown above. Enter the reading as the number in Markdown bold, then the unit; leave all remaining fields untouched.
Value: **2.9** kV
